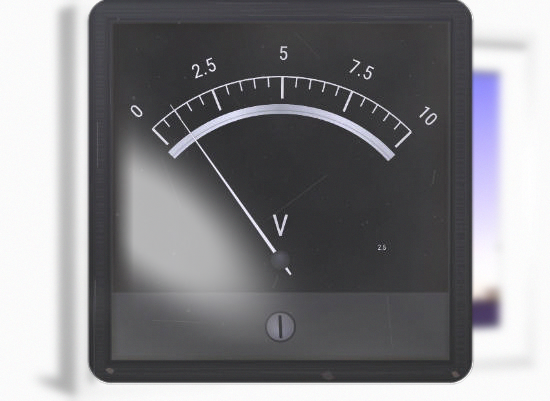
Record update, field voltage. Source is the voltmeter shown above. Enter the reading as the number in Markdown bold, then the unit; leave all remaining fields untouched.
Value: **1** V
